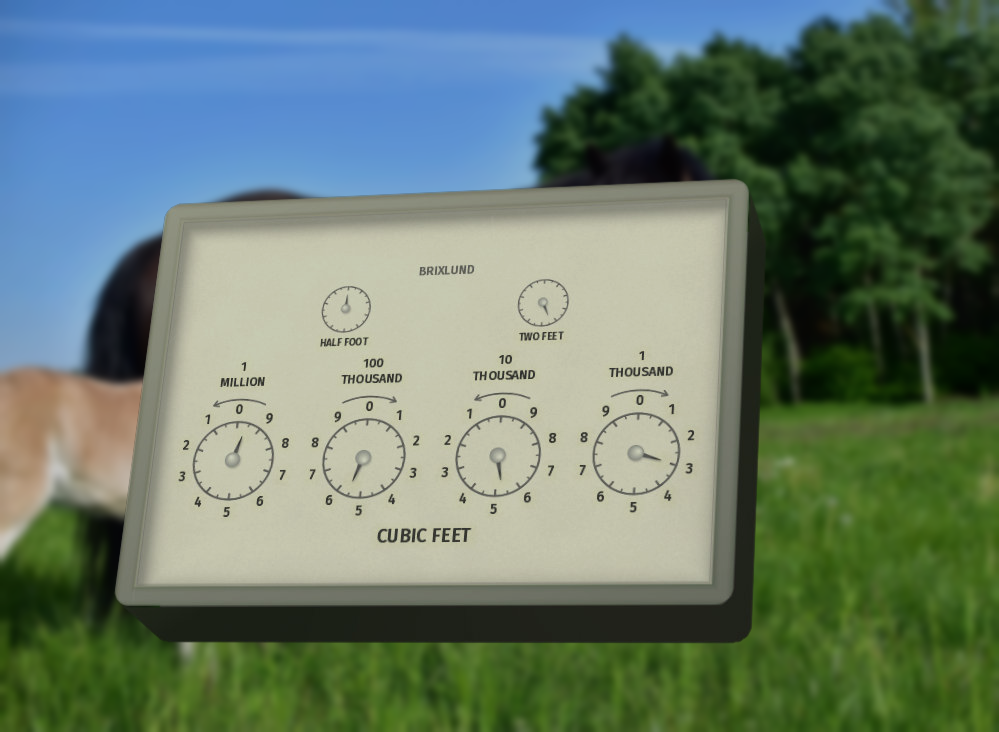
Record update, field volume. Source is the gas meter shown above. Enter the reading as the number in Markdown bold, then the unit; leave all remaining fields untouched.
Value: **955300** ft³
